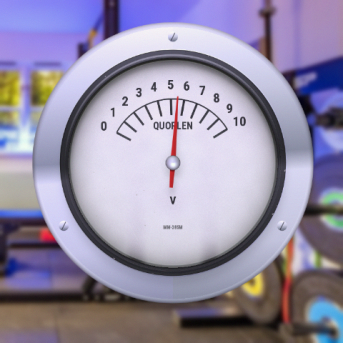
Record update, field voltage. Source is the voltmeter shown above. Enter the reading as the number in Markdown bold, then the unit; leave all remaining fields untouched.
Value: **5.5** V
